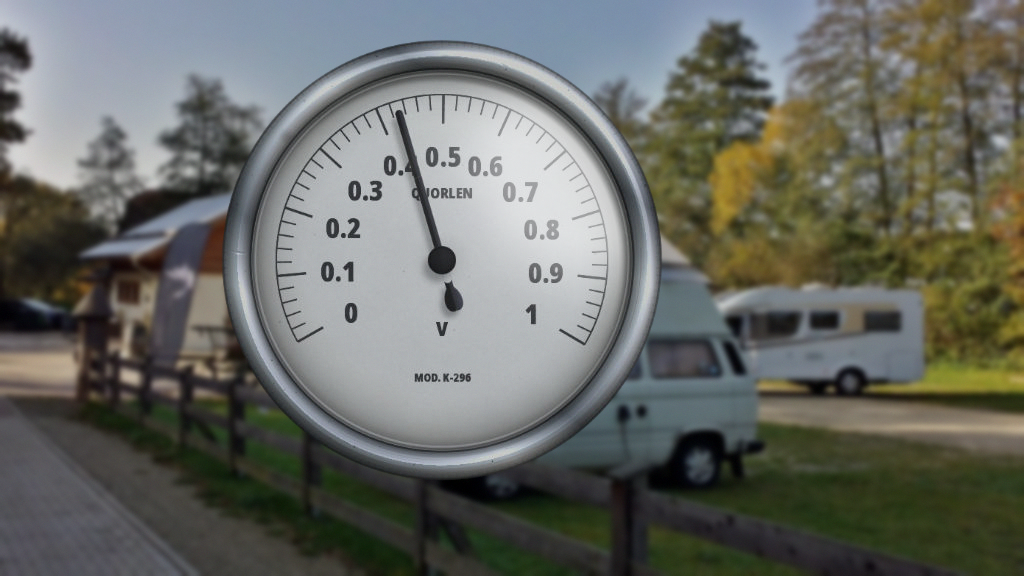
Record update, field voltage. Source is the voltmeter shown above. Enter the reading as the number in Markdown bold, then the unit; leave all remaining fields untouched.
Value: **0.43** V
